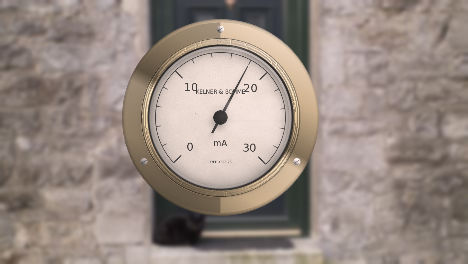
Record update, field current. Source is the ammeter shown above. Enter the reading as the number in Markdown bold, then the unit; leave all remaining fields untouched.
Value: **18** mA
